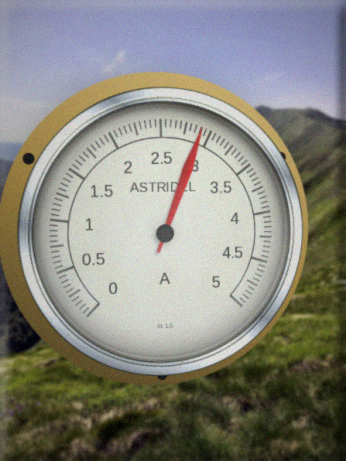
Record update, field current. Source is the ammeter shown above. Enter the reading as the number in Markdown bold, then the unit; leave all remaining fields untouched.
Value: **2.9** A
